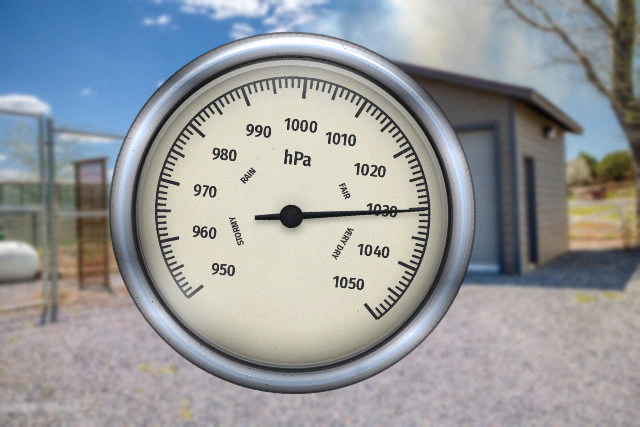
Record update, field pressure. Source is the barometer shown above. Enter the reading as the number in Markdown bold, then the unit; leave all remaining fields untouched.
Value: **1030** hPa
